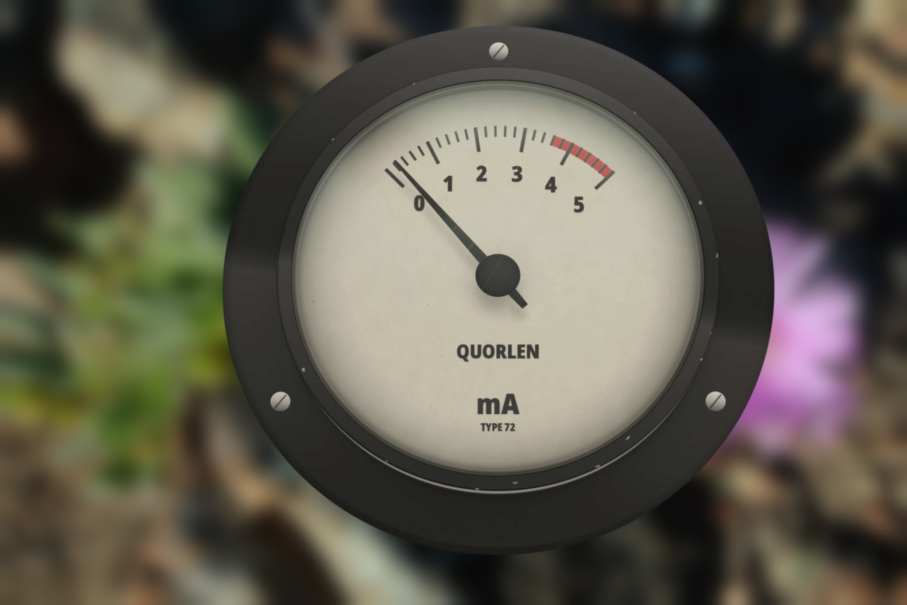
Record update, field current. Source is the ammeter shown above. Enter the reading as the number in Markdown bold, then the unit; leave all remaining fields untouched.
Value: **0.2** mA
